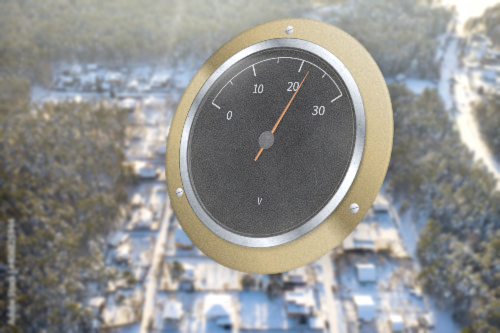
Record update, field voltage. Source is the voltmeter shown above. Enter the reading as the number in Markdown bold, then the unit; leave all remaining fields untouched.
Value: **22.5** V
